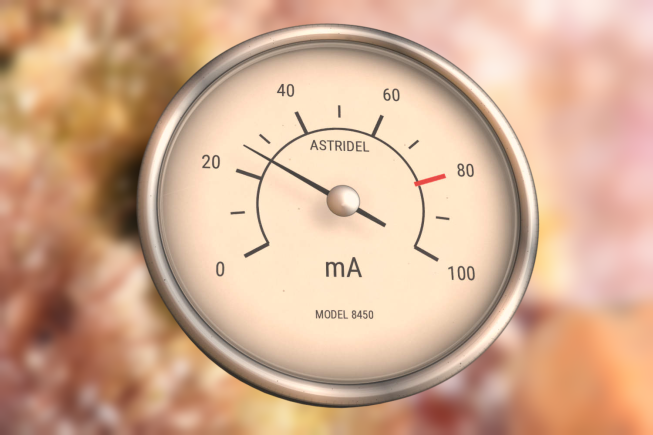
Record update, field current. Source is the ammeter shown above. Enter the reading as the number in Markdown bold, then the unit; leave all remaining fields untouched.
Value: **25** mA
